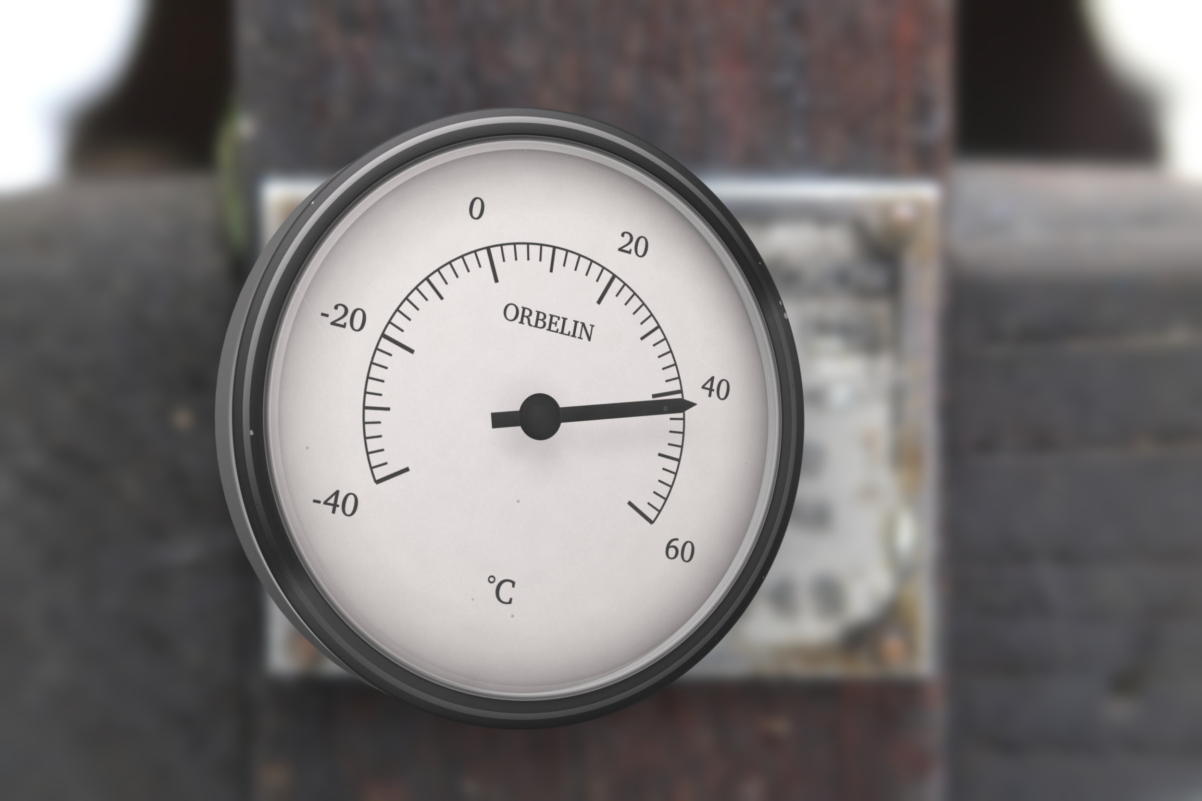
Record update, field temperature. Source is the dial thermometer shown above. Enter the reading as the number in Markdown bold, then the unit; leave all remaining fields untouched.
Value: **42** °C
